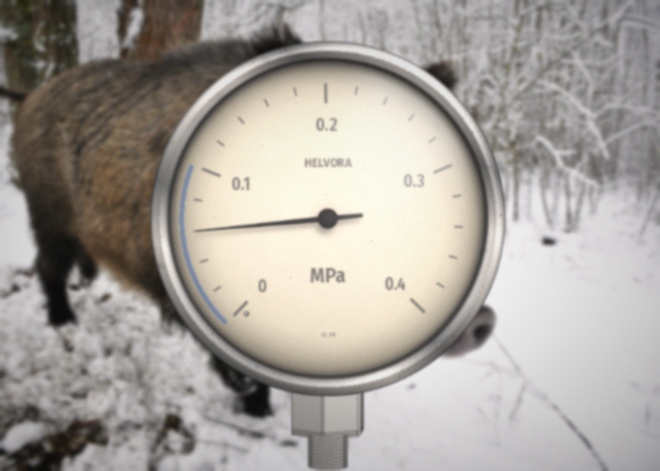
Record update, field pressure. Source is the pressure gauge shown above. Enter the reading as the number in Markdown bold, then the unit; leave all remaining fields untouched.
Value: **0.06** MPa
